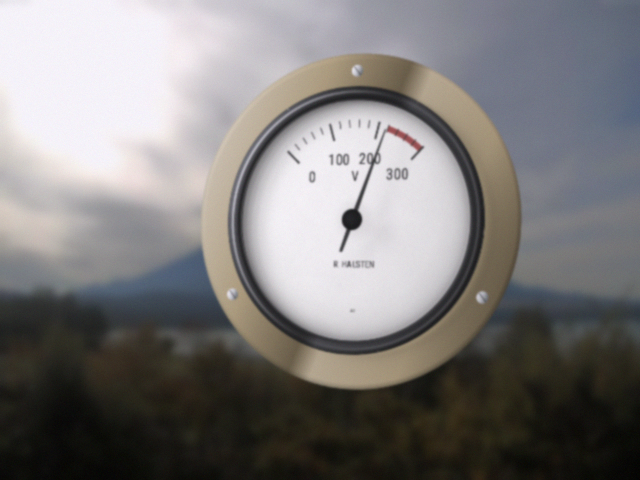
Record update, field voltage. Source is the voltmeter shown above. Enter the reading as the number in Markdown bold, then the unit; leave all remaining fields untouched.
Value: **220** V
